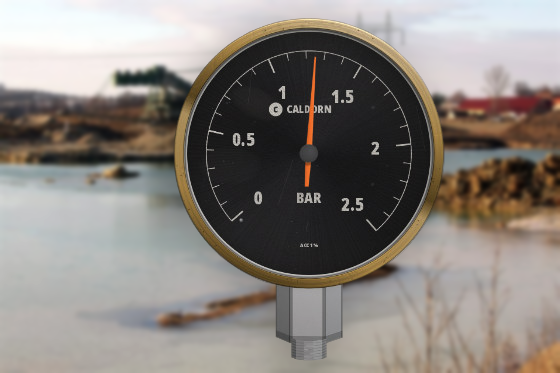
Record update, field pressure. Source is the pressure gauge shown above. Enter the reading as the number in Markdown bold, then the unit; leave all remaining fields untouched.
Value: **1.25** bar
